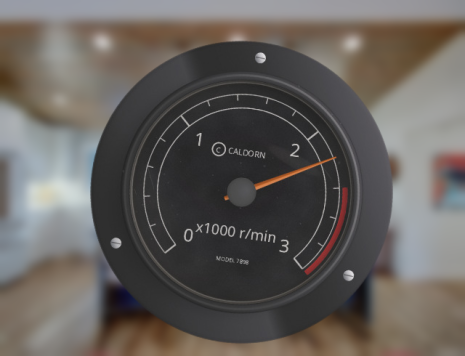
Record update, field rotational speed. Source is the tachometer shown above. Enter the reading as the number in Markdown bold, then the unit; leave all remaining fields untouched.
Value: **2200** rpm
